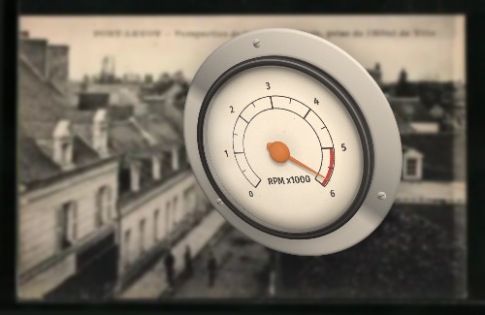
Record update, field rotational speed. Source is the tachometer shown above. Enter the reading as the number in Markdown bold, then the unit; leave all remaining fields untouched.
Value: **5750** rpm
